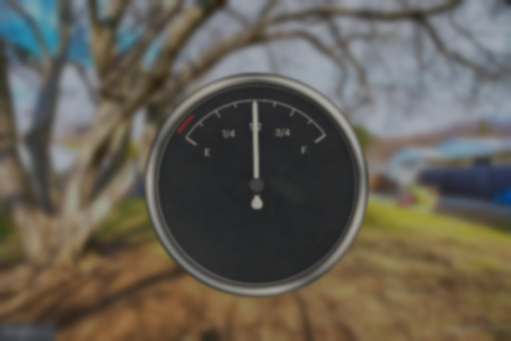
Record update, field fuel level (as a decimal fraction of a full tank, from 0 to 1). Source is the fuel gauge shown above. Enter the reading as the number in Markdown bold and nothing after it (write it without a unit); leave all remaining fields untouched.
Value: **0.5**
